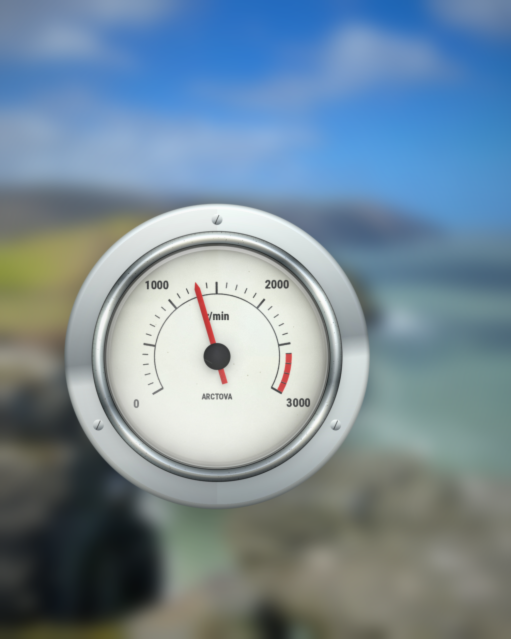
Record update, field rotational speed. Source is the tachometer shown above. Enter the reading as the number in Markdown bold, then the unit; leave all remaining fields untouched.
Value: **1300** rpm
